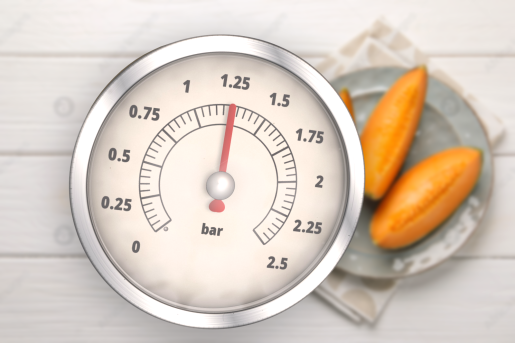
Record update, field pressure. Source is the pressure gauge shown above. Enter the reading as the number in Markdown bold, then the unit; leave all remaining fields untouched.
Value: **1.25** bar
